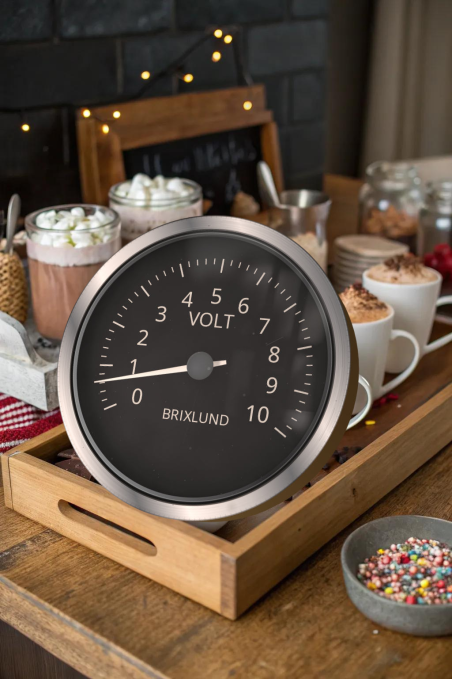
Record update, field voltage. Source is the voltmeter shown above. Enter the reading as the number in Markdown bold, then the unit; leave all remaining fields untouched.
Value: **0.6** V
